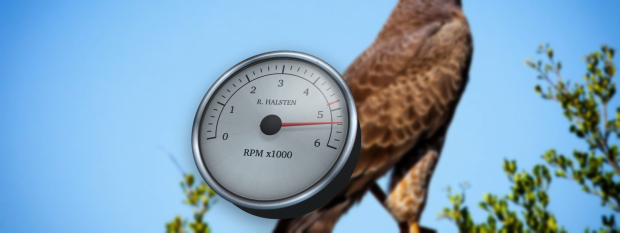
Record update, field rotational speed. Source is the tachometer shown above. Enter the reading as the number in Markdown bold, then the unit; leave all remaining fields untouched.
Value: **5400** rpm
